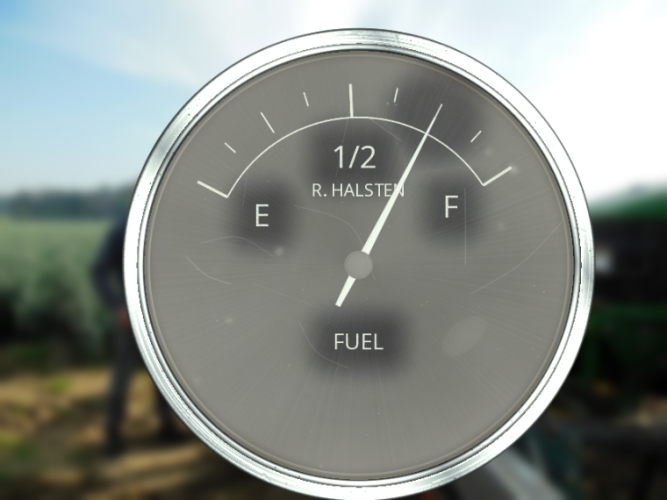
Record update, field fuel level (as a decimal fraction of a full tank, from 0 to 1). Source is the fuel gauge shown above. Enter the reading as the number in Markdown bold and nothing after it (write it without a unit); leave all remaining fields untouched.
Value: **0.75**
